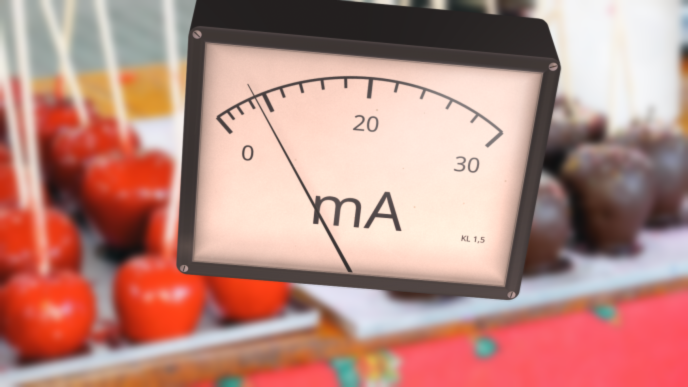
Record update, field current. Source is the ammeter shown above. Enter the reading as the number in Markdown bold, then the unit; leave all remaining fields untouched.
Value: **9** mA
